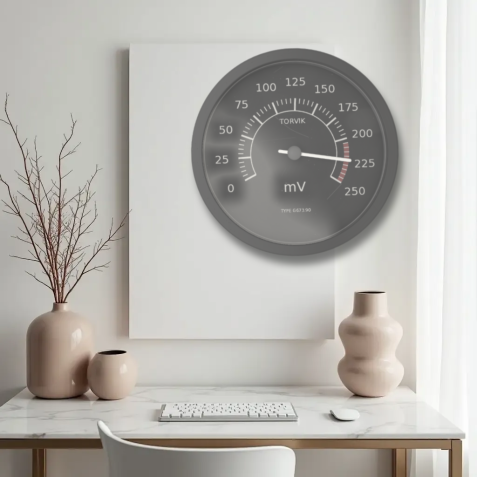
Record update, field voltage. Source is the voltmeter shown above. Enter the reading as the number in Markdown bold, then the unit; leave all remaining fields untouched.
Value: **225** mV
